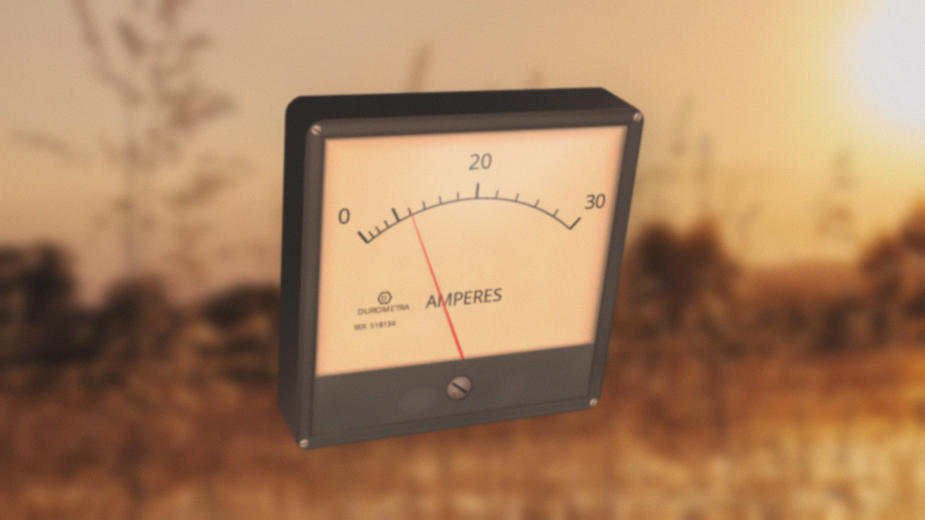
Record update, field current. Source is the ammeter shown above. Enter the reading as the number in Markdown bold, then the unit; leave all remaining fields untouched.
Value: **12** A
